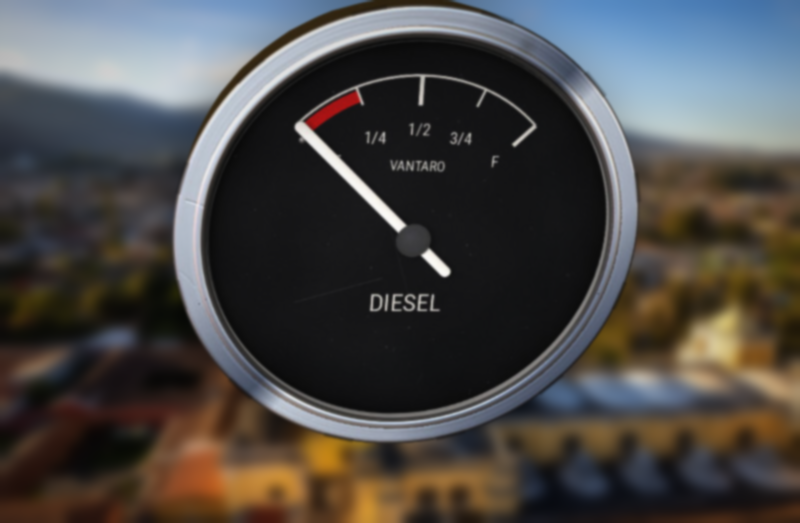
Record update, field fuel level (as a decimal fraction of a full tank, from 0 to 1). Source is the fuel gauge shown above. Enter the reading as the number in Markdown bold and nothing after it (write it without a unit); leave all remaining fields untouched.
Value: **0**
